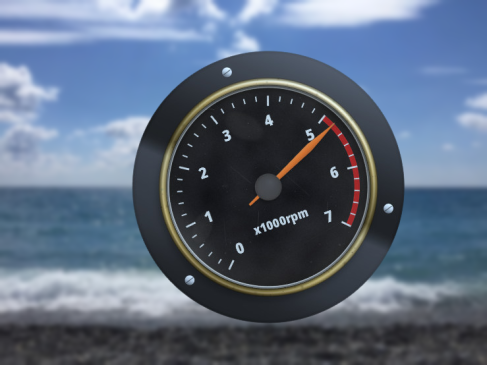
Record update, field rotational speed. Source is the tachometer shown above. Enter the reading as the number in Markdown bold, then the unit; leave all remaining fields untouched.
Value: **5200** rpm
